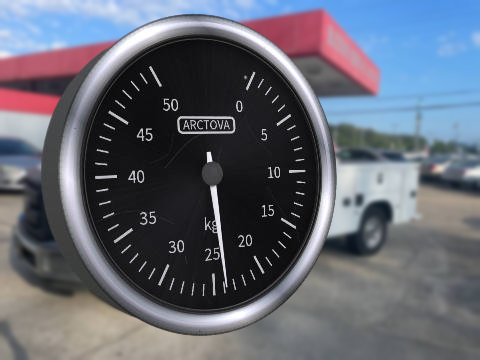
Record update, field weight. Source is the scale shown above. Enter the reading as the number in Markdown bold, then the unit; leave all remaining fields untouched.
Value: **24** kg
